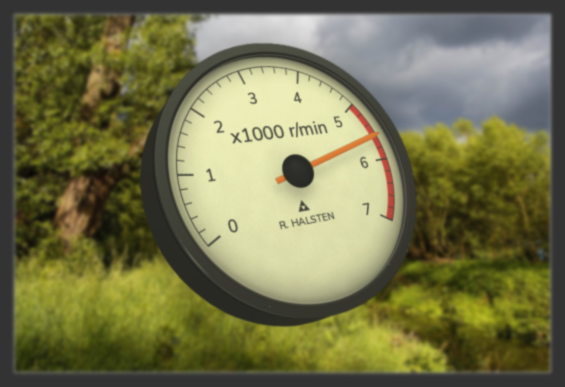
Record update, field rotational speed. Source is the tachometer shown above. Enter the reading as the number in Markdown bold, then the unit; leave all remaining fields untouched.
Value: **5600** rpm
